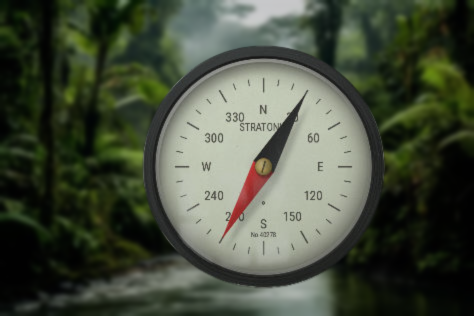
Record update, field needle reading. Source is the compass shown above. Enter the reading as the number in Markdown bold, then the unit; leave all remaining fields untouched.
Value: **210** °
